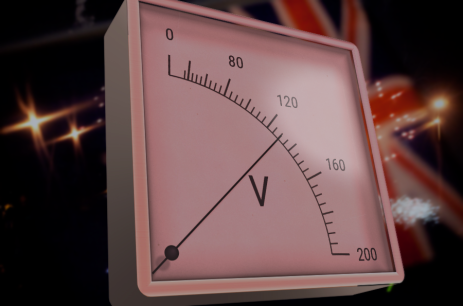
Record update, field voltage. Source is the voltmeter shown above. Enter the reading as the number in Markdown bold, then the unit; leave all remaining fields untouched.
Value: **130** V
